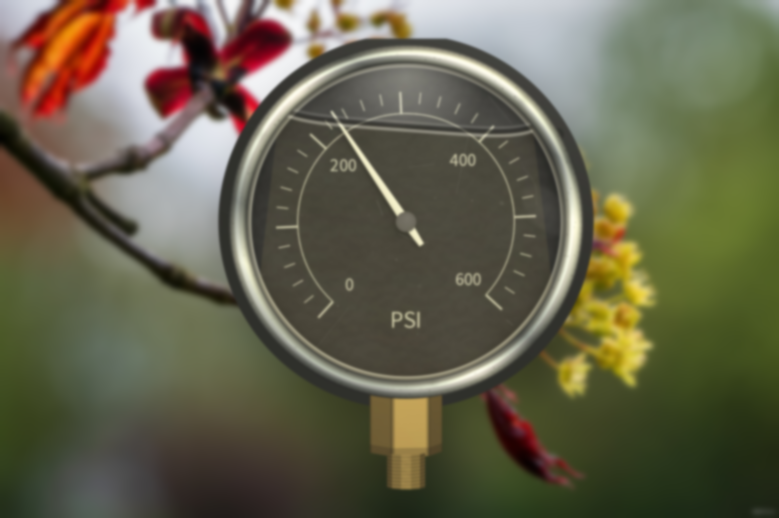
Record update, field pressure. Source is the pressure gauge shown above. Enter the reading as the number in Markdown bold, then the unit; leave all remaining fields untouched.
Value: **230** psi
